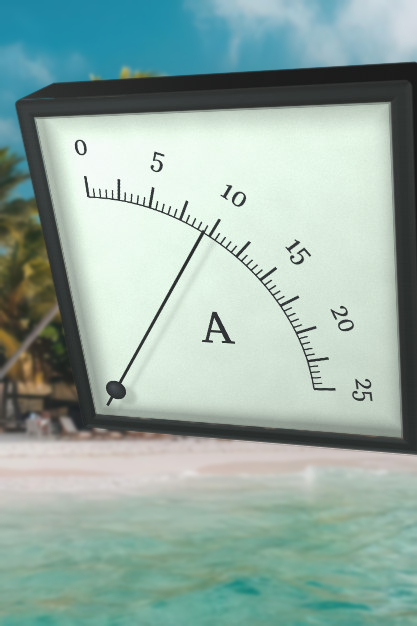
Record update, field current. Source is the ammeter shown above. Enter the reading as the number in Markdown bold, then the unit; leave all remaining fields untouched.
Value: **9.5** A
